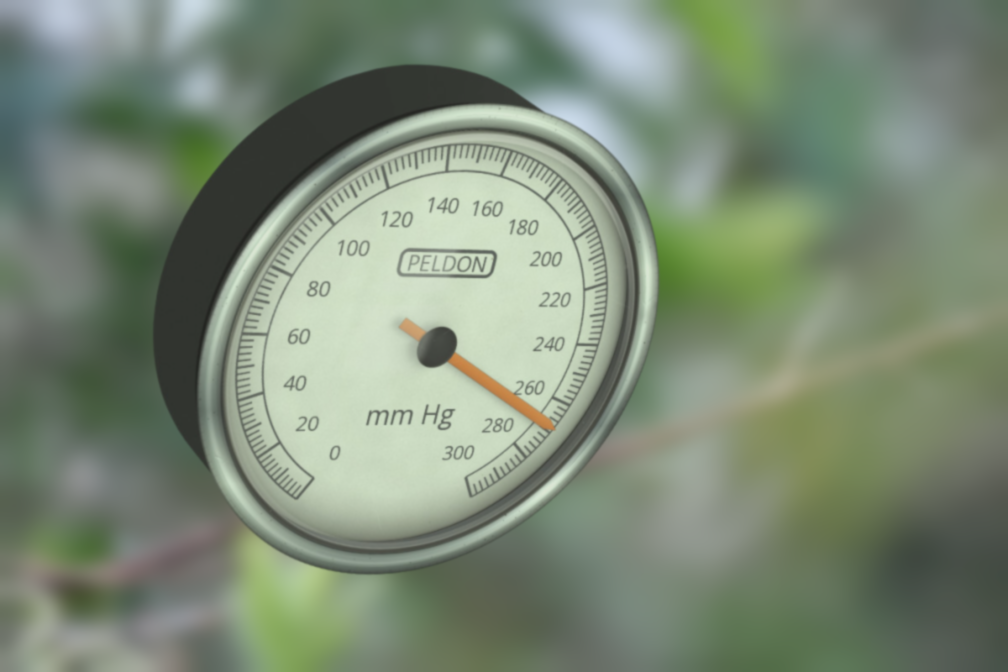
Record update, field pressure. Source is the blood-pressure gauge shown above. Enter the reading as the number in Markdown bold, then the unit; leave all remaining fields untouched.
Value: **268** mmHg
